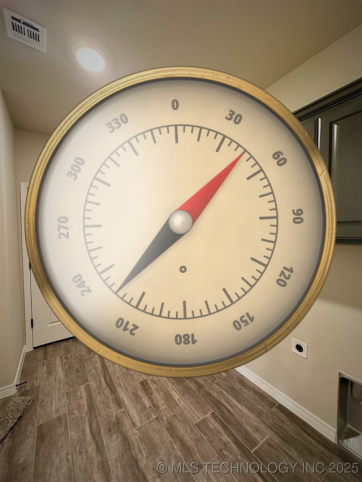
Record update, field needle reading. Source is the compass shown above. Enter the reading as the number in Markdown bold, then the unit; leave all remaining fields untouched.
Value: **45** °
